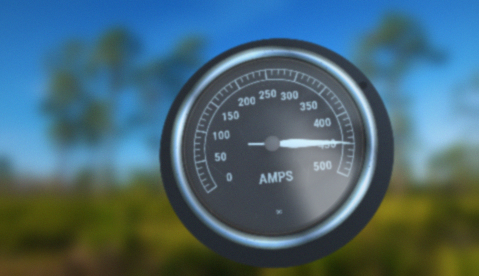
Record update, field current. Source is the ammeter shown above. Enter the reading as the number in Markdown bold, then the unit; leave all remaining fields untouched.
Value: **450** A
